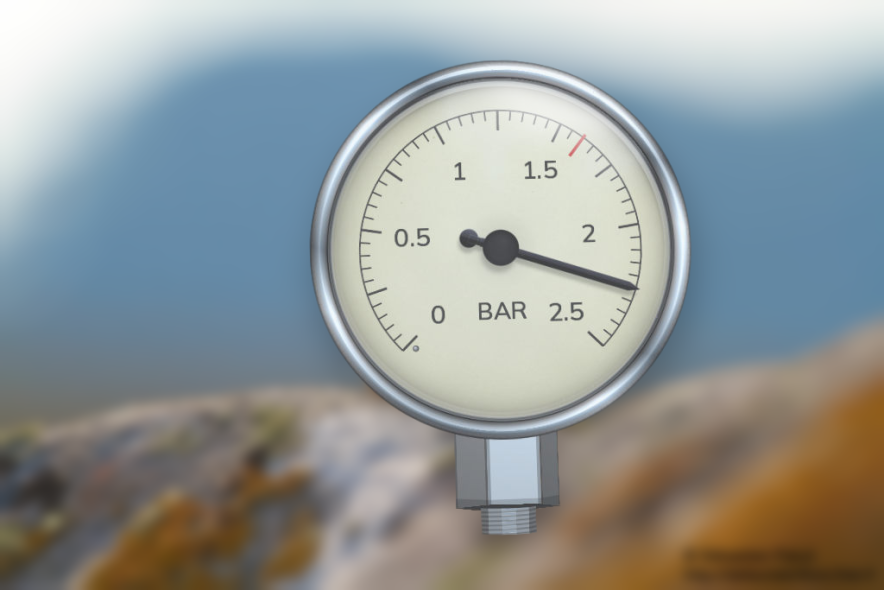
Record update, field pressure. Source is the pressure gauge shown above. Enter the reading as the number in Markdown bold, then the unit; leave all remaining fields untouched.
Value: **2.25** bar
